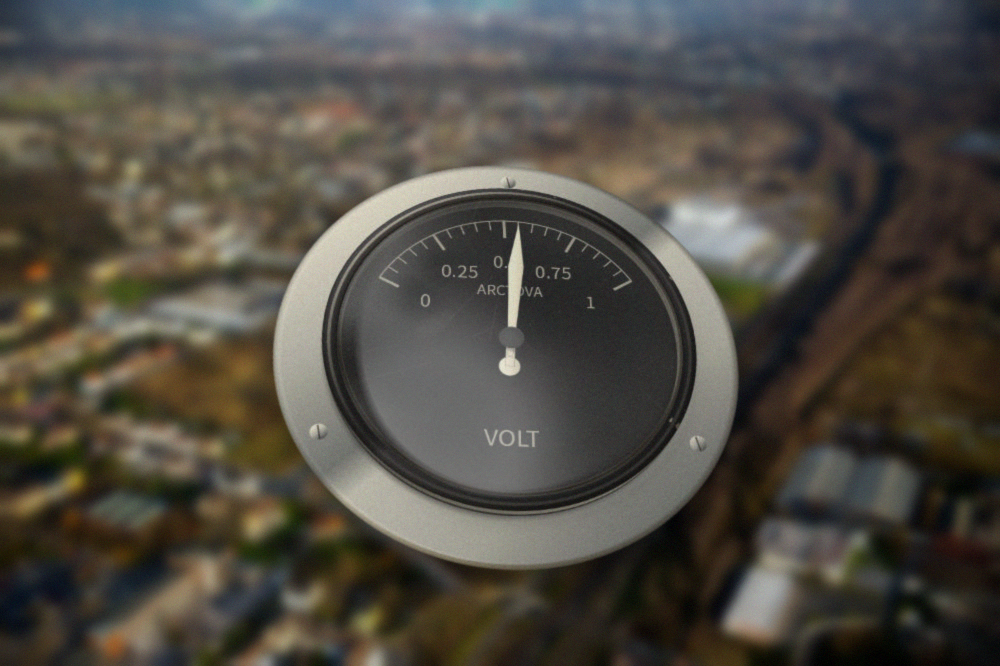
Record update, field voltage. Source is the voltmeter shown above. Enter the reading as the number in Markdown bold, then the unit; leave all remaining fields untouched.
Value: **0.55** V
